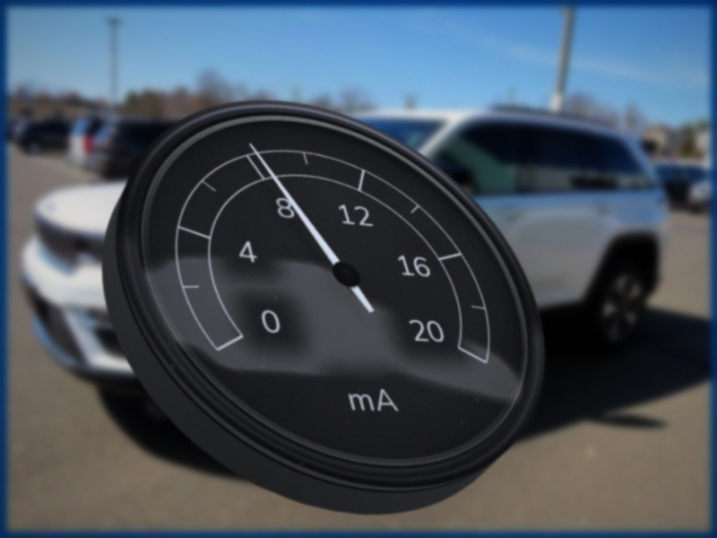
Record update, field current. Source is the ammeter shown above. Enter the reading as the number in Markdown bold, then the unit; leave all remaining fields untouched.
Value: **8** mA
